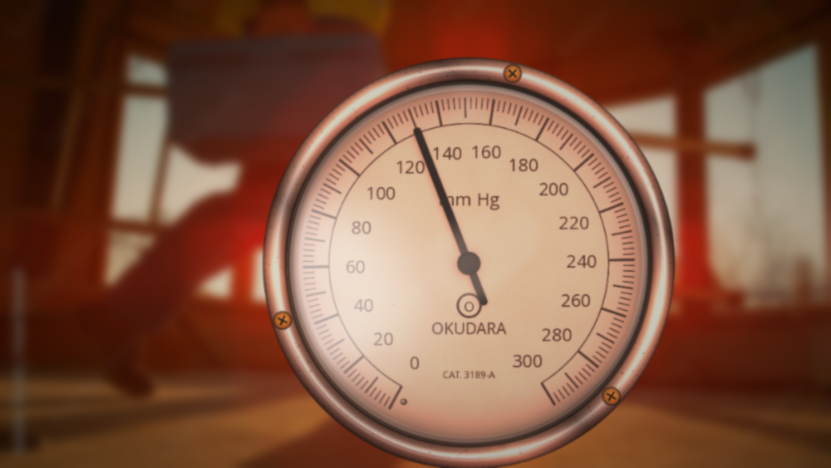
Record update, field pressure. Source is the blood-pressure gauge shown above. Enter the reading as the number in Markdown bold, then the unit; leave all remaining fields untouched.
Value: **130** mmHg
